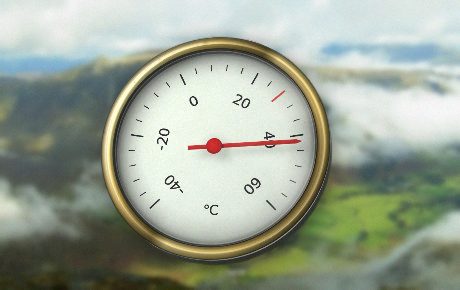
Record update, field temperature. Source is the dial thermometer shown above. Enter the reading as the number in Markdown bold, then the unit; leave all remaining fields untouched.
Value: **42** °C
